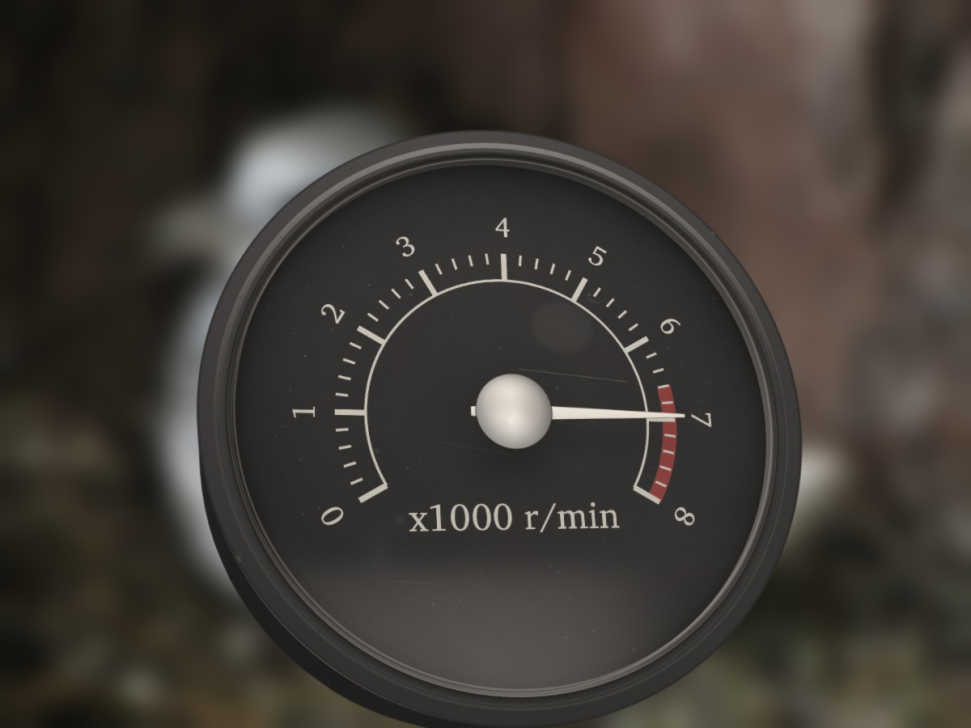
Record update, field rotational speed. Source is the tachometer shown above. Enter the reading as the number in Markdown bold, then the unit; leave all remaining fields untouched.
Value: **7000** rpm
